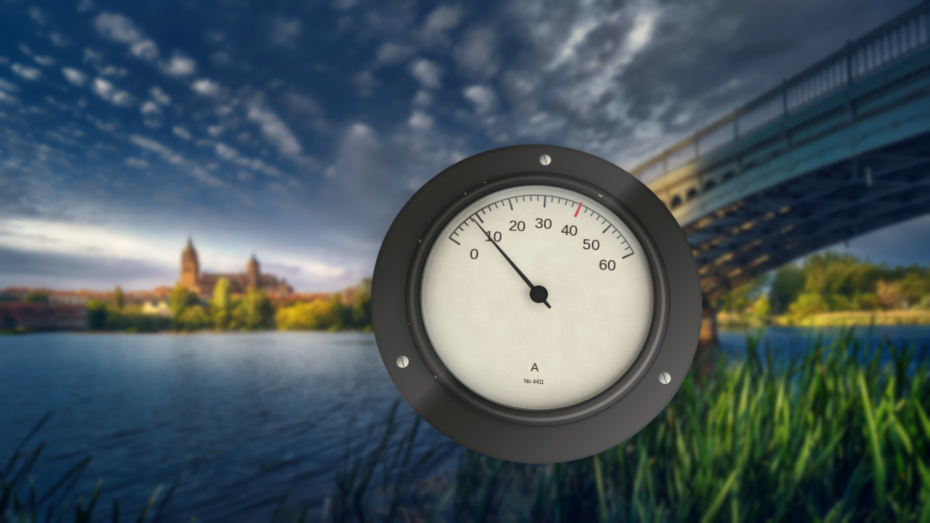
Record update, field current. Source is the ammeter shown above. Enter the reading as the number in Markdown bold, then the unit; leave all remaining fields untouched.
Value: **8** A
